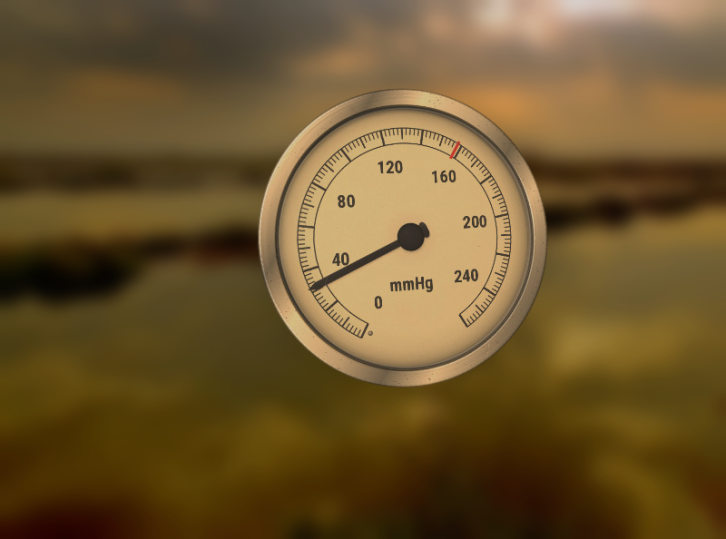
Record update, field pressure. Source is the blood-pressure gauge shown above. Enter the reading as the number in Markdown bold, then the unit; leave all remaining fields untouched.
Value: **32** mmHg
